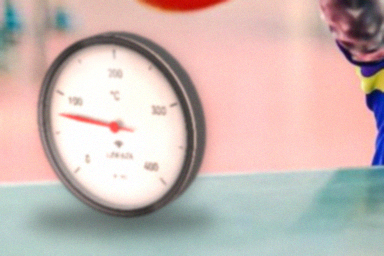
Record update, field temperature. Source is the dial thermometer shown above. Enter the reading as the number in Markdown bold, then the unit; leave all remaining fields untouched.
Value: **75** °C
